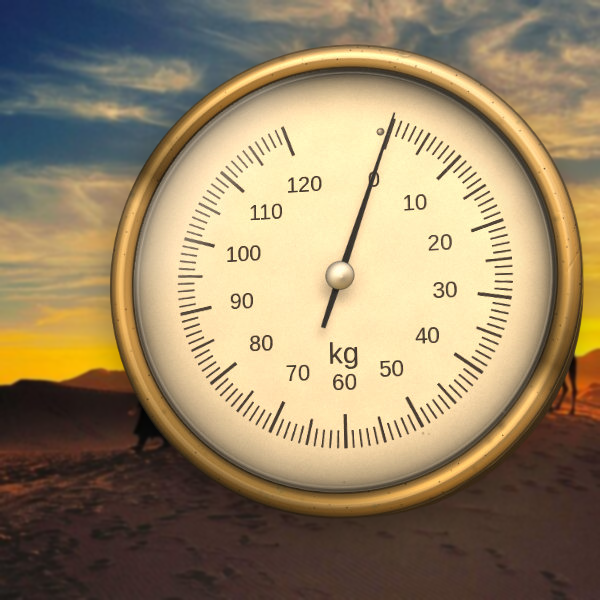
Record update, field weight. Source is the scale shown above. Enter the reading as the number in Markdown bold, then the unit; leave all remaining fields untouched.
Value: **0** kg
